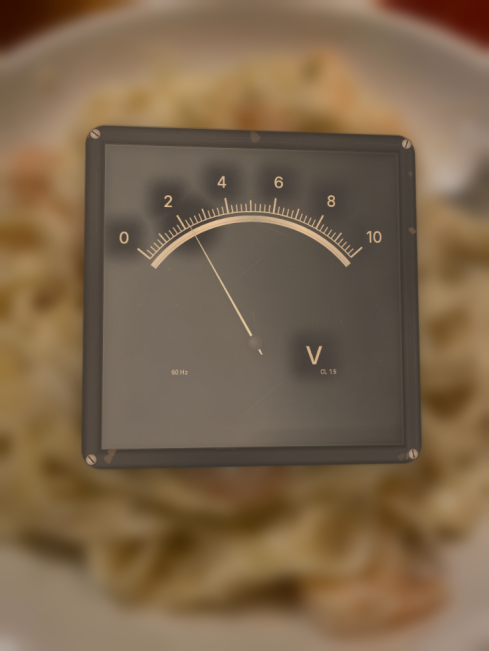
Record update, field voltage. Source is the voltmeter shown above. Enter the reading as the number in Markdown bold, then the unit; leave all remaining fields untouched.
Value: **2.2** V
